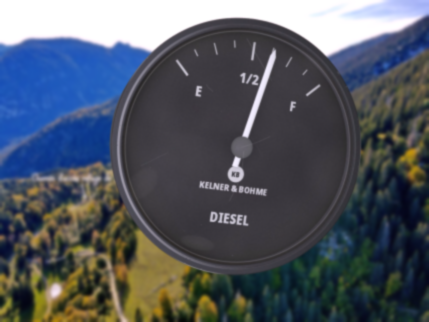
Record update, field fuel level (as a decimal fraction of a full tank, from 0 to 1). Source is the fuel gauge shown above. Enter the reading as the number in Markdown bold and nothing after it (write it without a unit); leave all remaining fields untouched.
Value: **0.625**
